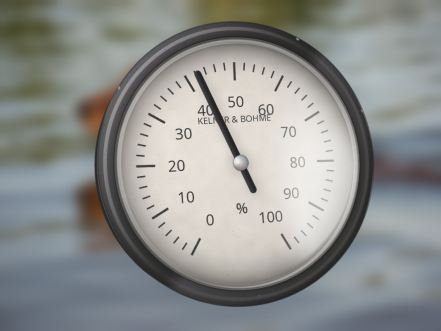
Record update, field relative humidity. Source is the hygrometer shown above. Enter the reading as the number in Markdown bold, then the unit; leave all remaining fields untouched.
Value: **42** %
